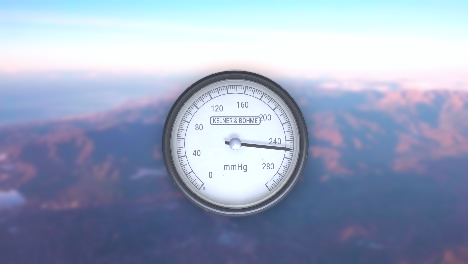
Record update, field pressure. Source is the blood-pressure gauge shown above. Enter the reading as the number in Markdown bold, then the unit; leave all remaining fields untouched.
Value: **250** mmHg
